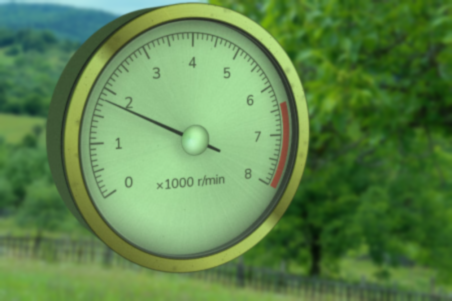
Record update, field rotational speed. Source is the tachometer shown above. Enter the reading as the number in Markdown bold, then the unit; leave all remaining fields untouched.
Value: **1800** rpm
